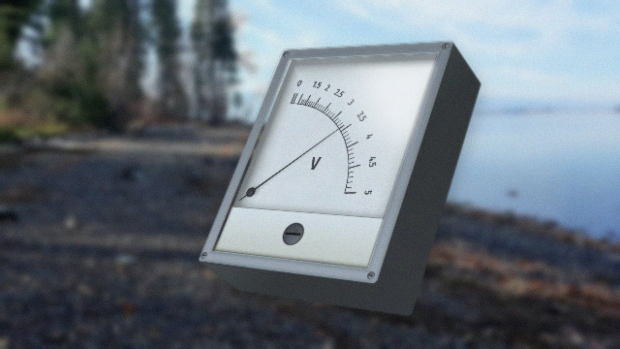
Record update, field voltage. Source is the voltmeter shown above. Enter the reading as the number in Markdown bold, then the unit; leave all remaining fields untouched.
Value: **3.5** V
